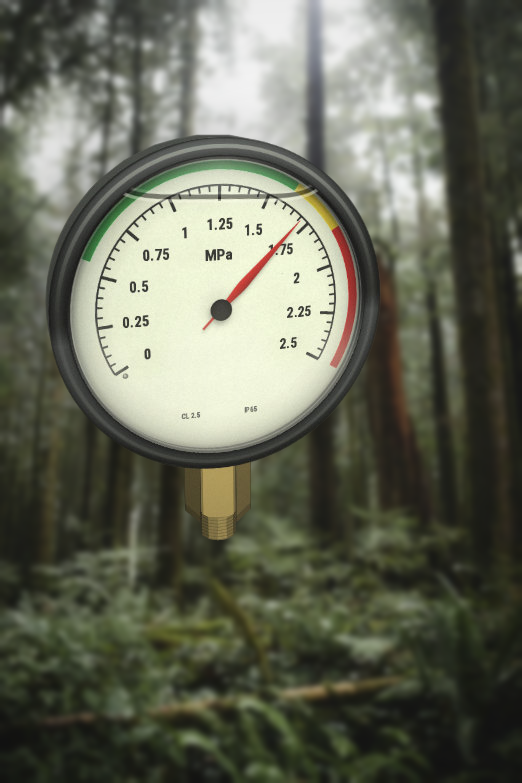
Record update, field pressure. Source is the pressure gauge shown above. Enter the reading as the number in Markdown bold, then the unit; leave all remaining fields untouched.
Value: **1.7** MPa
